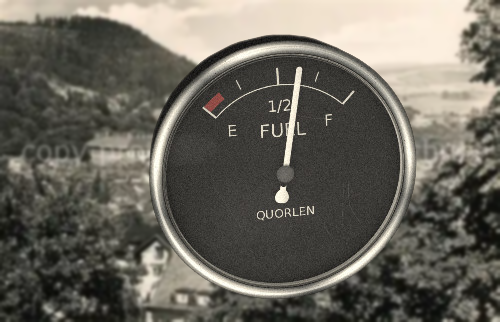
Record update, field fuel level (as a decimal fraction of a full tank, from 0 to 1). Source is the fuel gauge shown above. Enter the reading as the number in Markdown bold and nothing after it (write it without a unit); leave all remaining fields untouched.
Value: **0.625**
